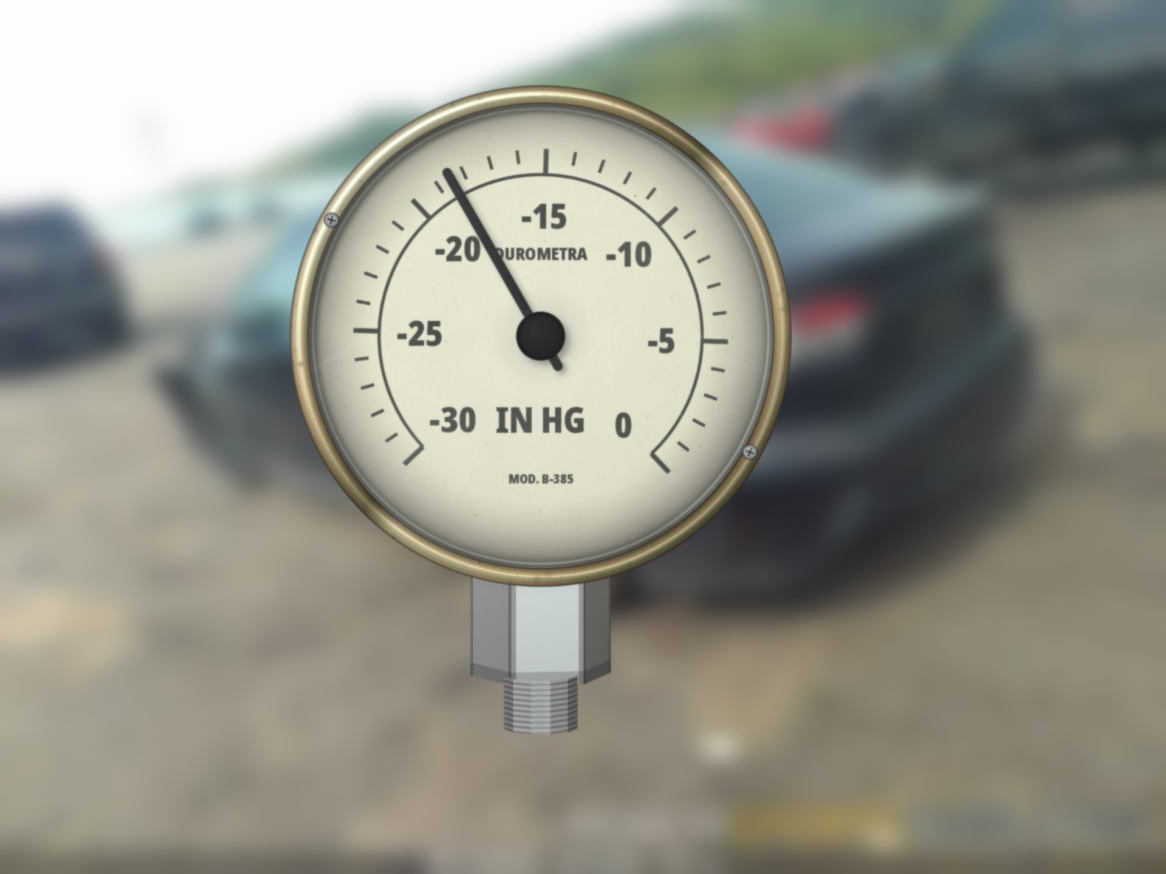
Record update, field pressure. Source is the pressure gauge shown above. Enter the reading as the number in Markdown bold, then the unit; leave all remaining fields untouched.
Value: **-18.5** inHg
